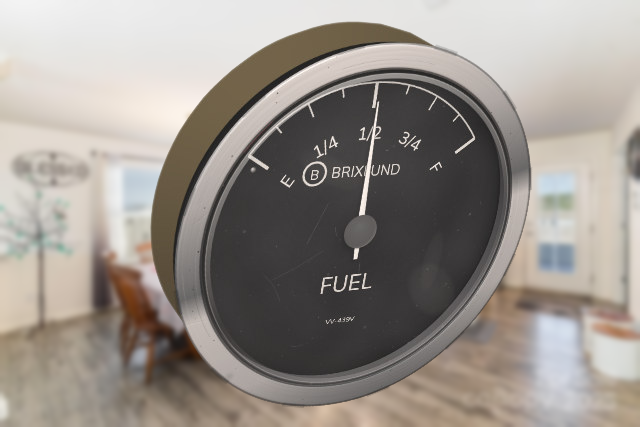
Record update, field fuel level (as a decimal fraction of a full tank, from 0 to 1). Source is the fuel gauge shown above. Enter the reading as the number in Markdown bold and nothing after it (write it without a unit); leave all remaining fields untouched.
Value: **0.5**
